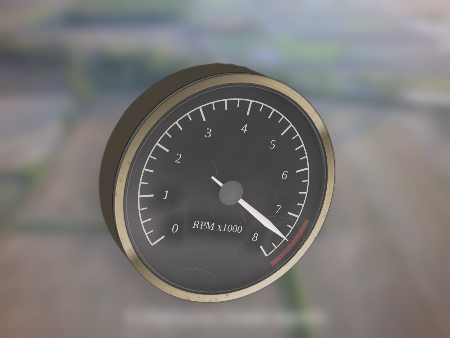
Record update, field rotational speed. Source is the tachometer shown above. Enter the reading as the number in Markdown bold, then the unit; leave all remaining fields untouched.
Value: **7500** rpm
